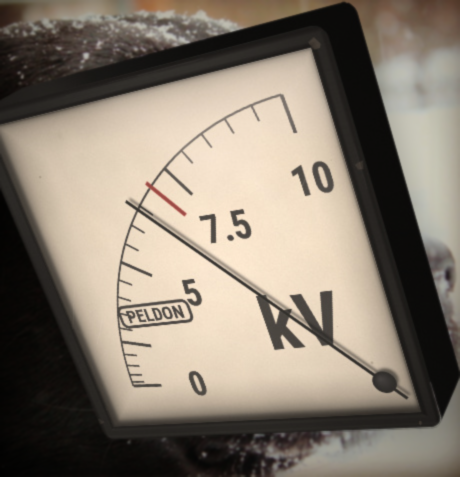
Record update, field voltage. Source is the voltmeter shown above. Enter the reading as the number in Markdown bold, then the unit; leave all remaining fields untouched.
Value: **6.5** kV
